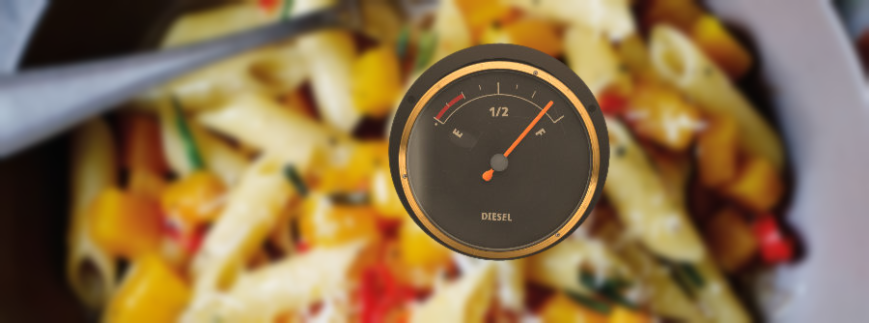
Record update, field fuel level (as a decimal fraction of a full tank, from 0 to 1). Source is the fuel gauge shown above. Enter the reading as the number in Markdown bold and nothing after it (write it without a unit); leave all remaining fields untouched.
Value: **0.875**
